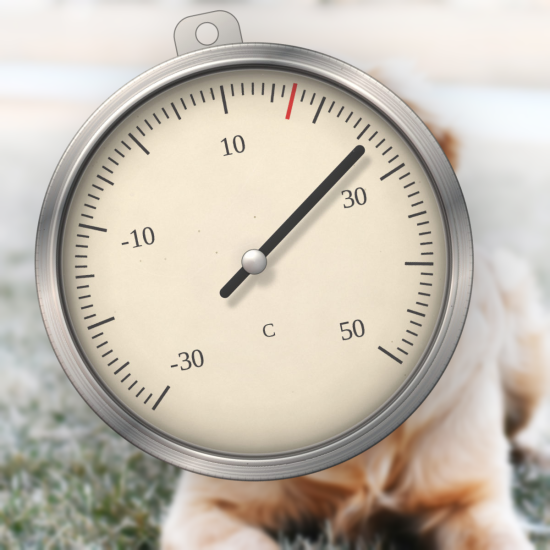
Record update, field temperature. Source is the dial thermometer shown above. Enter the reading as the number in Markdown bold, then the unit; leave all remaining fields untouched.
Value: **26** °C
